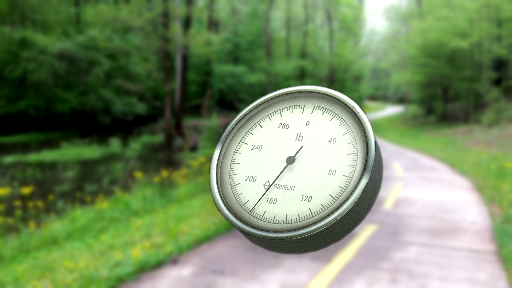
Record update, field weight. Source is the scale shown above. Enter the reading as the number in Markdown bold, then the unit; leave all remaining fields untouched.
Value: **170** lb
